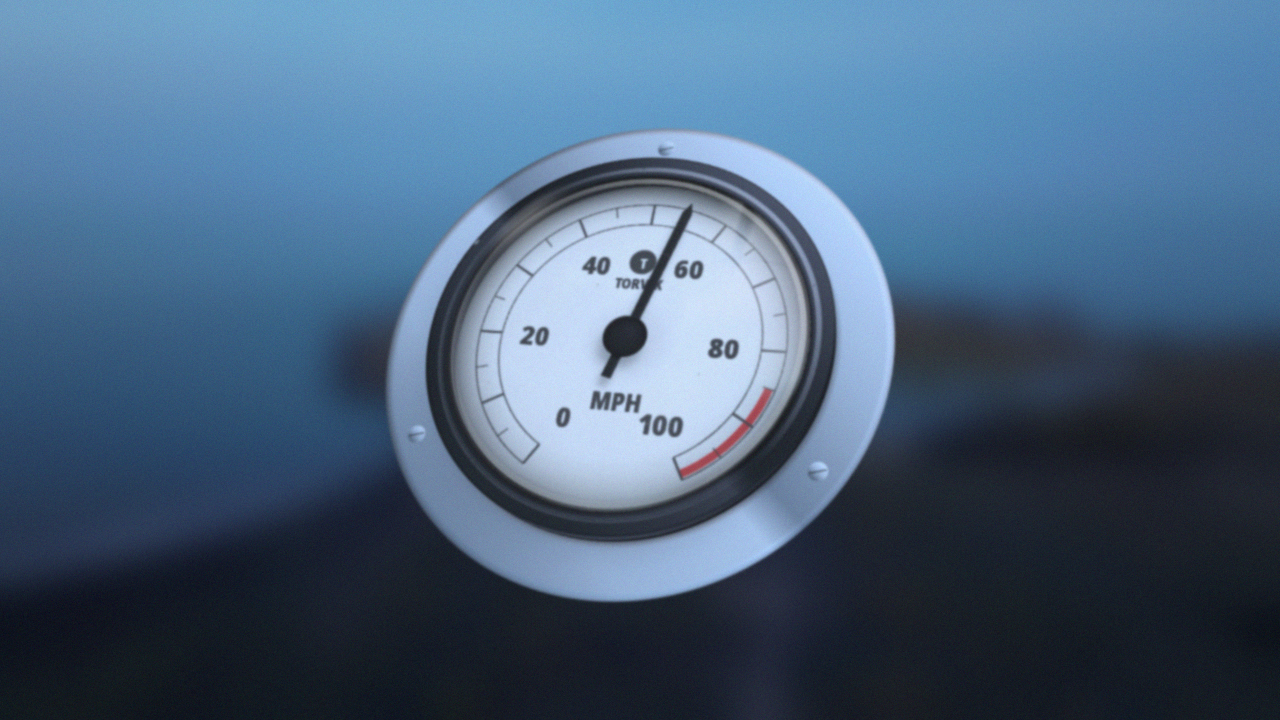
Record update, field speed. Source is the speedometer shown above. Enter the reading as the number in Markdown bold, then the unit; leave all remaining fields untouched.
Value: **55** mph
